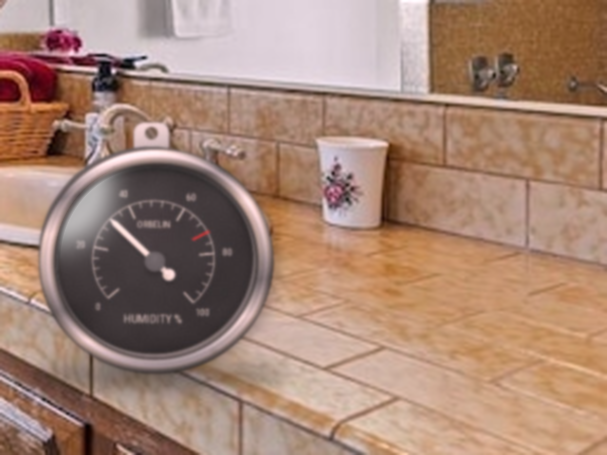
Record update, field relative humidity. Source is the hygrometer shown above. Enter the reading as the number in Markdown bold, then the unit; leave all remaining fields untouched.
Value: **32** %
